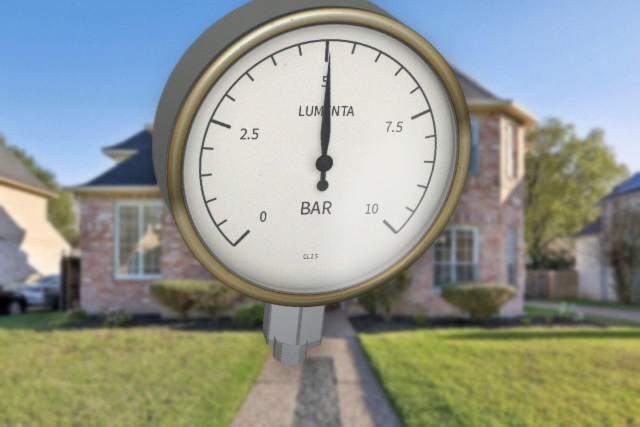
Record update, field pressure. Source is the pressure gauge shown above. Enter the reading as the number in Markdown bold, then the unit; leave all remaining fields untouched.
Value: **5** bar
